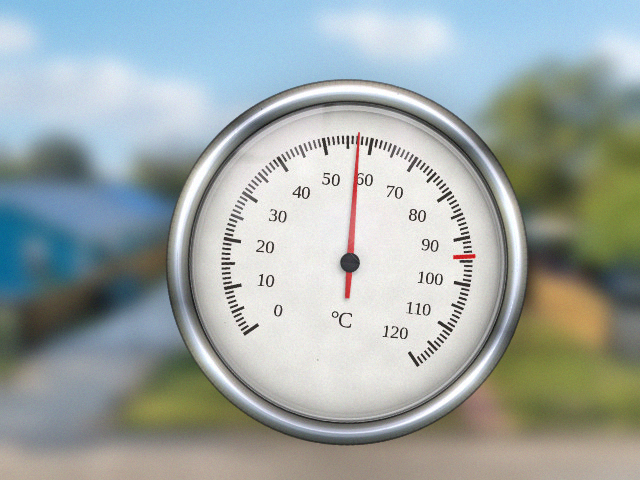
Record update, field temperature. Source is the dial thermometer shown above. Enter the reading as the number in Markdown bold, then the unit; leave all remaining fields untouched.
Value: **57** °C
